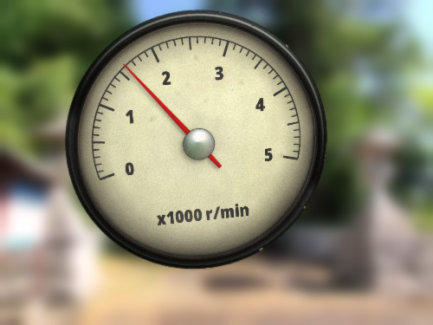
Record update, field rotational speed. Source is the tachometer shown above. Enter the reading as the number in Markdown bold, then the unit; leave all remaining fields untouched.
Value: **1600** rpm
